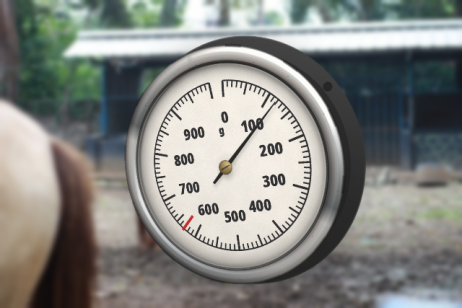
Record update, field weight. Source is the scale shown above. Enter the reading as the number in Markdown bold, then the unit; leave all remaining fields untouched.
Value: **120** g
